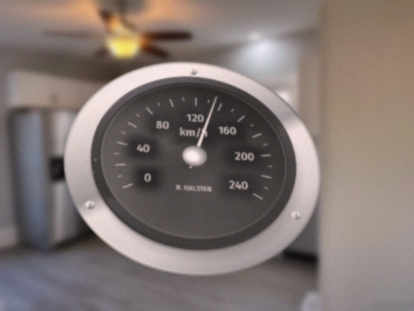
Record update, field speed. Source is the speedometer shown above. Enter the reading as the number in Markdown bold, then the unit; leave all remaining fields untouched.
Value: **135** km/h
